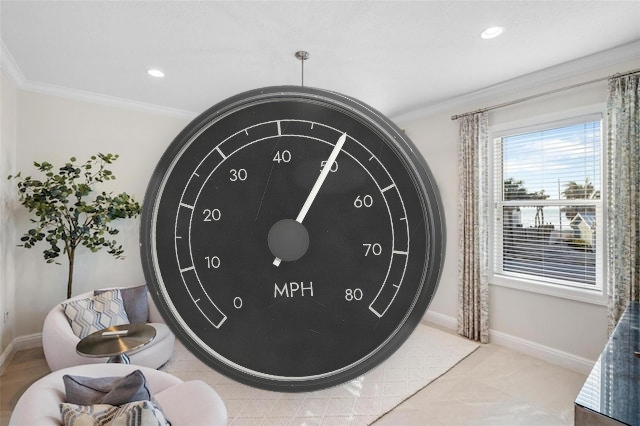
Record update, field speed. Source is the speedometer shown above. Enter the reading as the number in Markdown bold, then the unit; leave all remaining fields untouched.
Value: **50** mph
